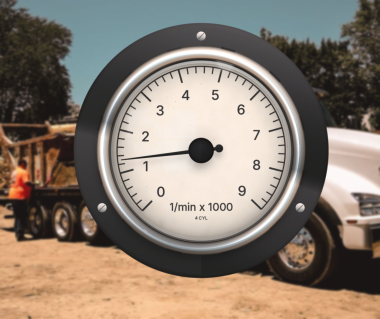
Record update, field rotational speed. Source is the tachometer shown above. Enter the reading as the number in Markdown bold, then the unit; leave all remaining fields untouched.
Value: **1300** rpm
